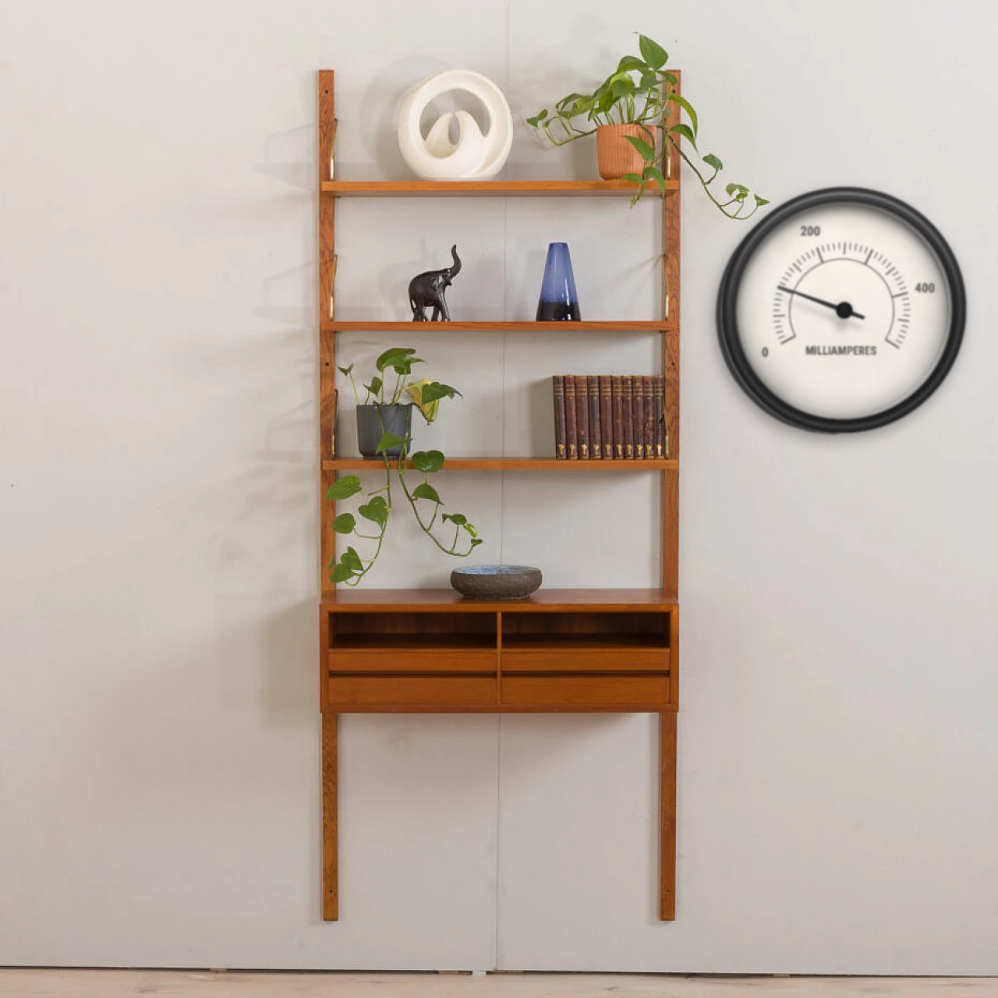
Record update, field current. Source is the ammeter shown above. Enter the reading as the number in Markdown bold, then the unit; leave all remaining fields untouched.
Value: **100** mA
